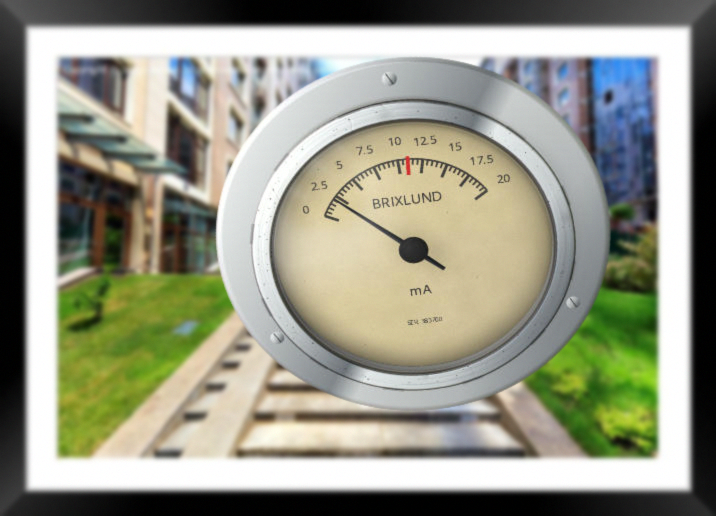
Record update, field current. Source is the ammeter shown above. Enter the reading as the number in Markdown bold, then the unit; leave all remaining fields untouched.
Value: **2.5** mA
